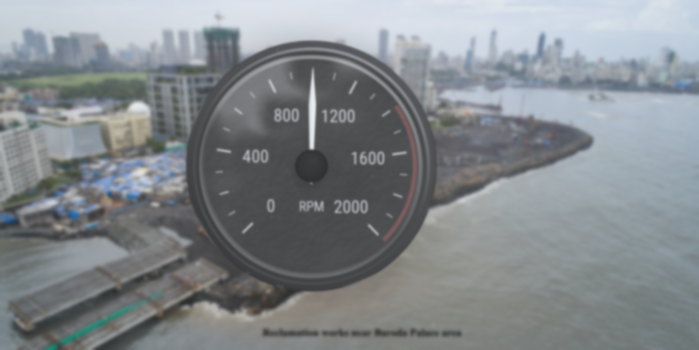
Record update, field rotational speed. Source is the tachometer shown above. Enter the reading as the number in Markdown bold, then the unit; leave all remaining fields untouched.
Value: **1000** rpm
